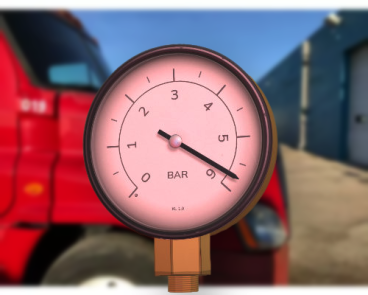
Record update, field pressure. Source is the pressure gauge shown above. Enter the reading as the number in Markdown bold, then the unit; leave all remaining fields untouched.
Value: **5.75** bar
